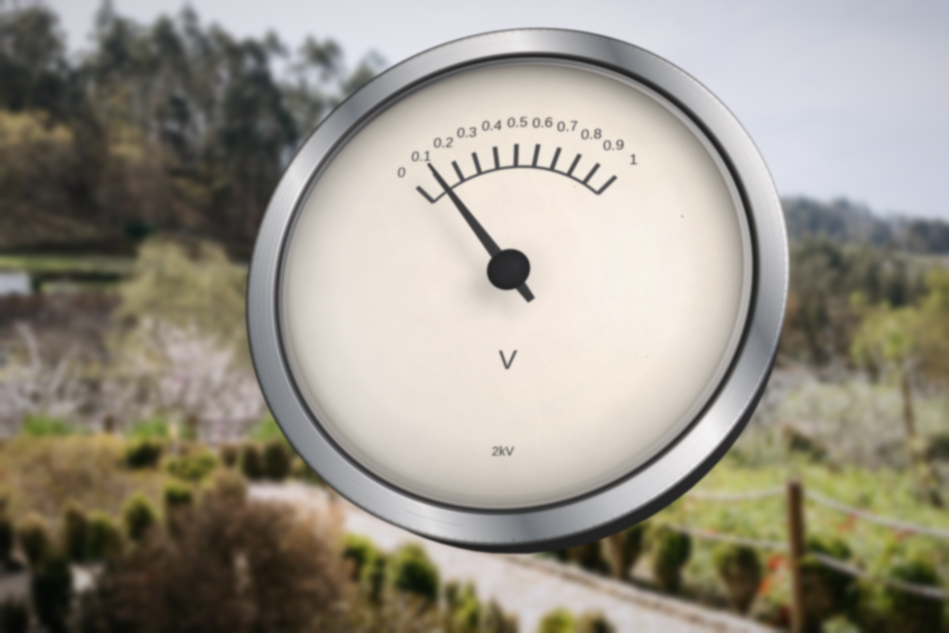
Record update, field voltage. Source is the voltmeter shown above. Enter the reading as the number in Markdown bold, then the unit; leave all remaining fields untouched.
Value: **0.1** V
